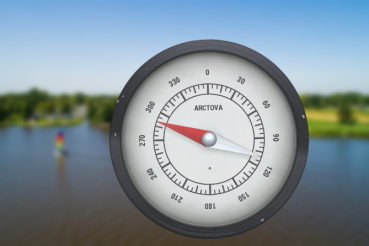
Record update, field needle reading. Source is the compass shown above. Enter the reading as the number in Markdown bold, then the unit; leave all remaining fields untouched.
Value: **290** °
